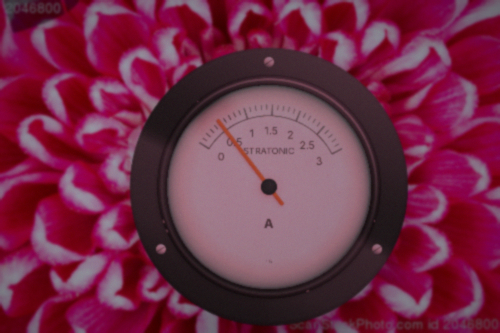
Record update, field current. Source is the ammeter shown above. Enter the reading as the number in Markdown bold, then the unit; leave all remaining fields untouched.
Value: **0.5** A
